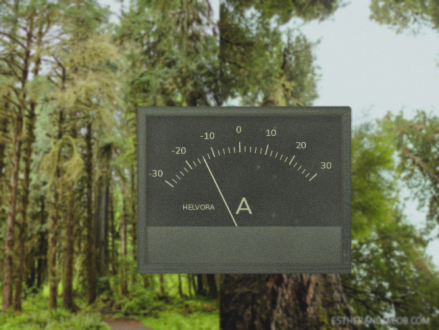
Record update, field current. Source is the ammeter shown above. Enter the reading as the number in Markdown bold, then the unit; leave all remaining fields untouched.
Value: **-14** A
